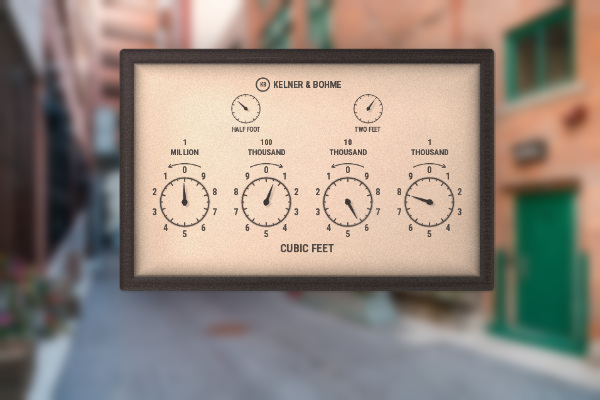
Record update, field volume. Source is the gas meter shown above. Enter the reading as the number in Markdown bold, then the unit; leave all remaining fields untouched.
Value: **5800** ft³
